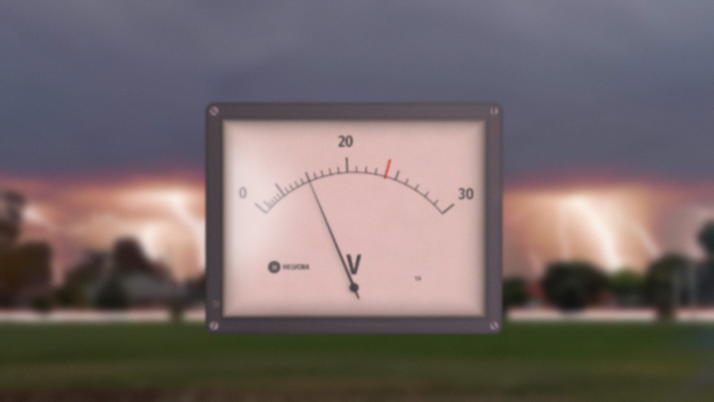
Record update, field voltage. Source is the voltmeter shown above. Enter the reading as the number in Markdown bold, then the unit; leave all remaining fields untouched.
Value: **15** V
